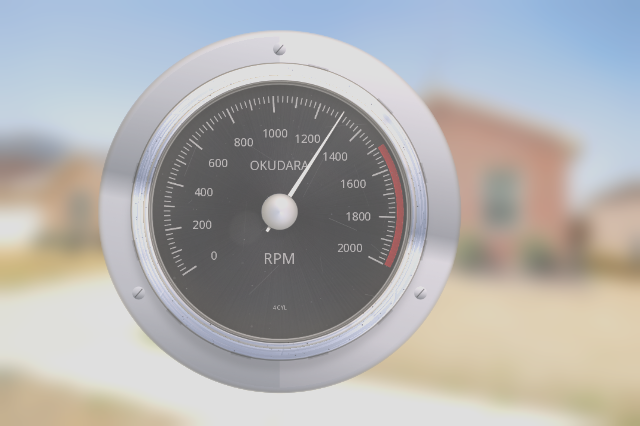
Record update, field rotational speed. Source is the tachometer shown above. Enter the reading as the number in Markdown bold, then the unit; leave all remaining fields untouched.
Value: **1300** rpm
